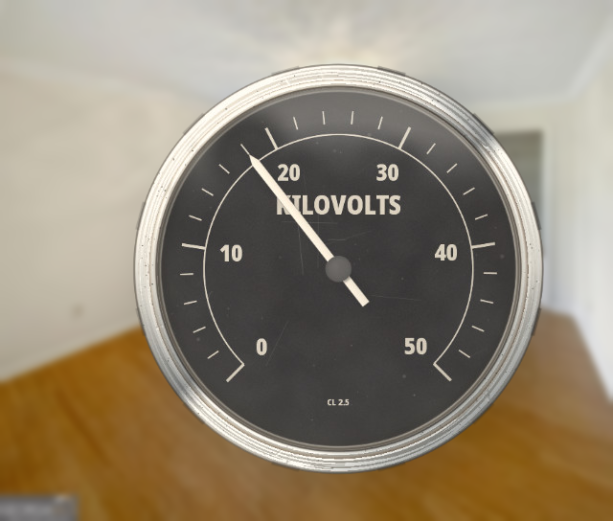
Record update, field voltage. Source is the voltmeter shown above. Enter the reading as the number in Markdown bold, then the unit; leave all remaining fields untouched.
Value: **18** kV
